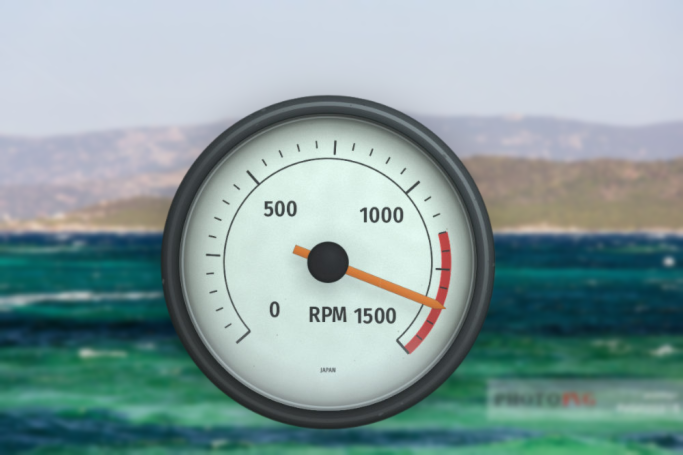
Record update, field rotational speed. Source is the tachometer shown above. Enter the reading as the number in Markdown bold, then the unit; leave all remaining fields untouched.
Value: **1350** rpm
